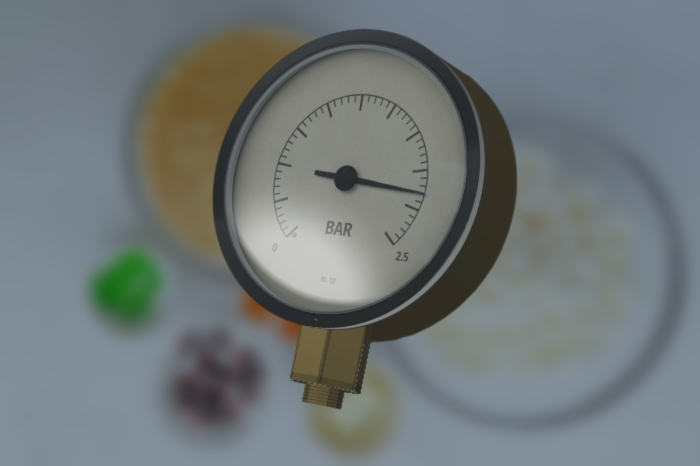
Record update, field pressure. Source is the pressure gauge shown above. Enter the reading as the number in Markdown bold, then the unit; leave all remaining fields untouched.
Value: **2.15** bar
